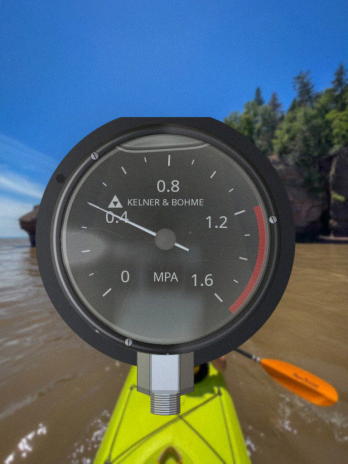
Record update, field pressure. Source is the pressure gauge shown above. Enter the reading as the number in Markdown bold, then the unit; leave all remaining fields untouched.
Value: **0.4** MPa
